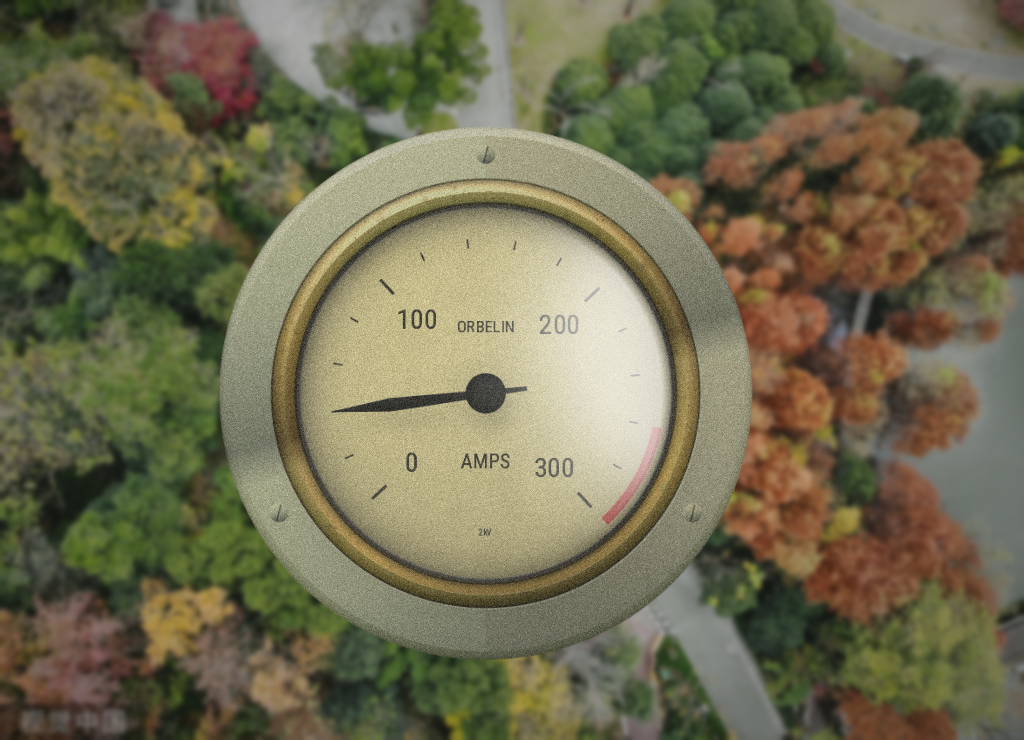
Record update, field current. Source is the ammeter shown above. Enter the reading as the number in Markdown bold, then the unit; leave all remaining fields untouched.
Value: **40** A
